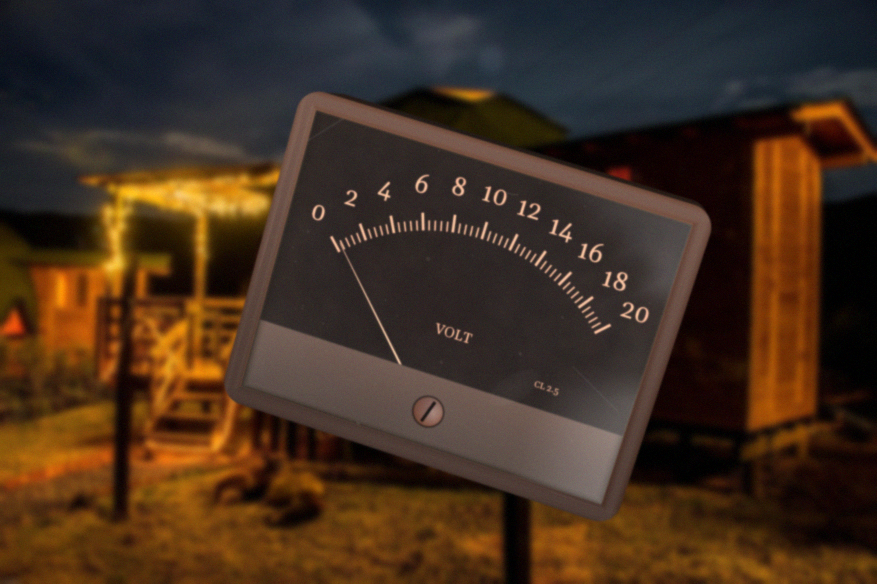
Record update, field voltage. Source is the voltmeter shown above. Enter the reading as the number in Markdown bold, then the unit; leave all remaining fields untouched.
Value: **0.4** V
